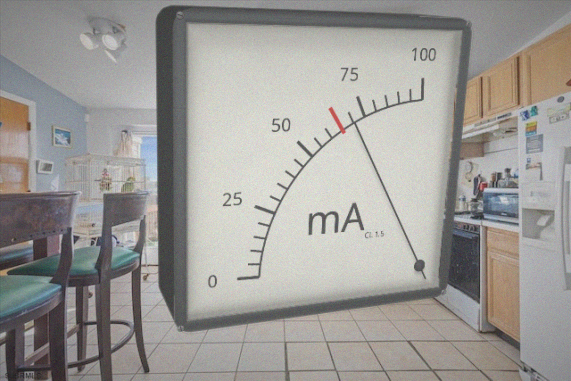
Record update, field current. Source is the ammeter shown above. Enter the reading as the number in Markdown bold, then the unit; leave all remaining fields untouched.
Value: **70** mA
